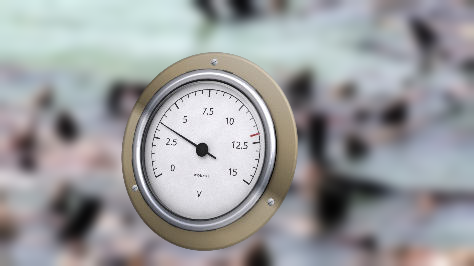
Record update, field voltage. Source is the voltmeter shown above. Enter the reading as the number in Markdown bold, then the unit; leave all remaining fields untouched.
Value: **3.5** V
